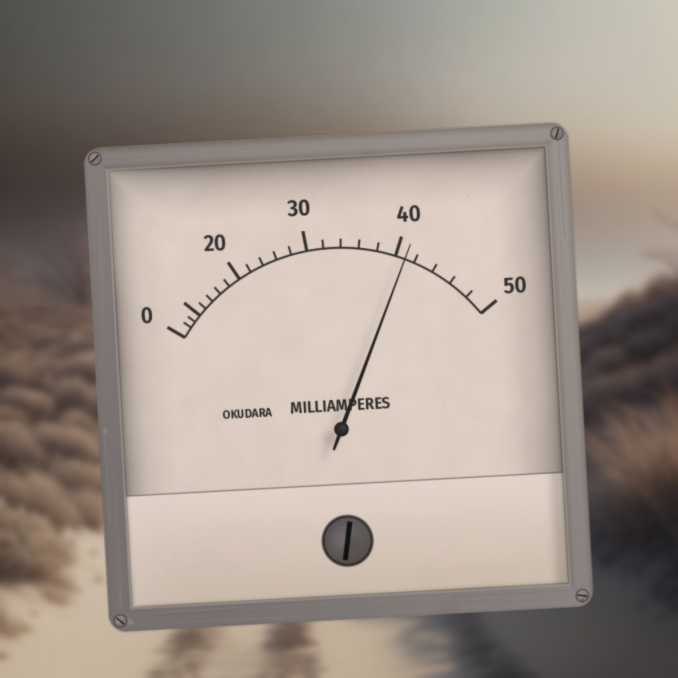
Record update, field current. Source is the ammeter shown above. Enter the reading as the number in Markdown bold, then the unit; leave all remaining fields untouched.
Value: **41** mA
